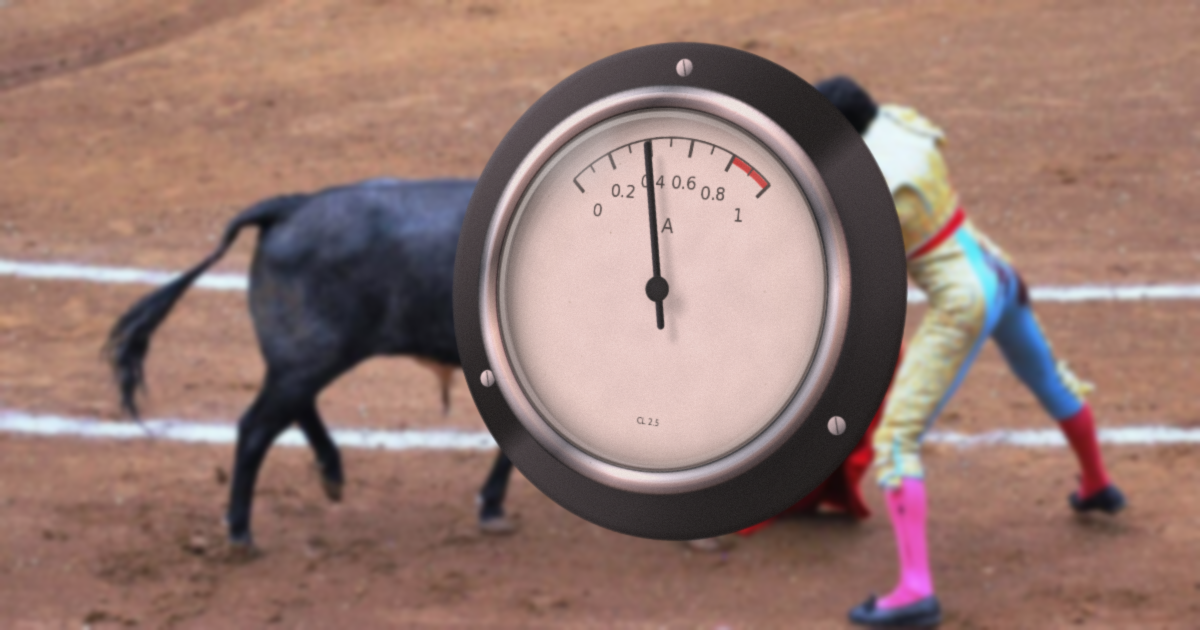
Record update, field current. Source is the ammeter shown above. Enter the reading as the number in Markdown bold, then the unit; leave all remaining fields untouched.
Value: **0.4** A
